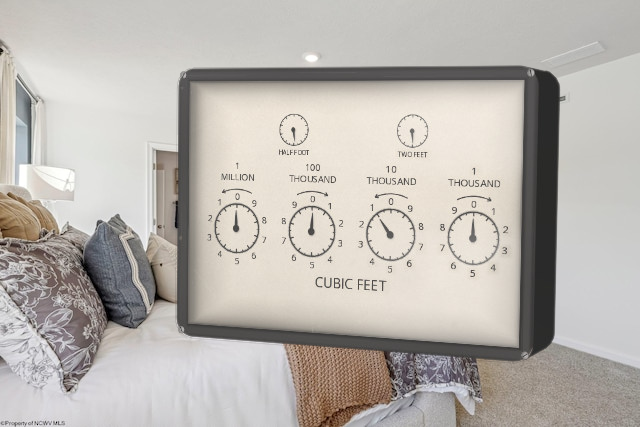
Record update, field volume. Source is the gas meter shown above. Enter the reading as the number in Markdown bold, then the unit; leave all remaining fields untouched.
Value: **1000** ft³
